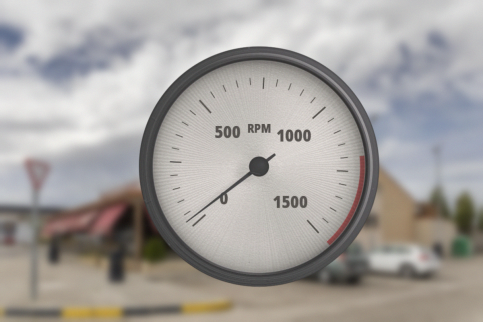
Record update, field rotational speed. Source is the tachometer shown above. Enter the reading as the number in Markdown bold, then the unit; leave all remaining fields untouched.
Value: **25** rpm
